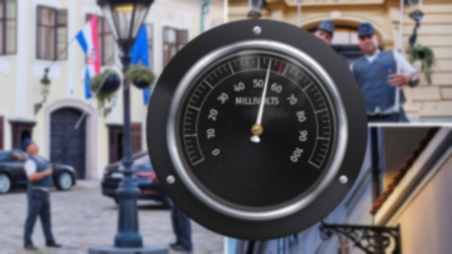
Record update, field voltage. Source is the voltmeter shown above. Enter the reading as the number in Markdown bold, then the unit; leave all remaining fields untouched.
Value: **54** mV
